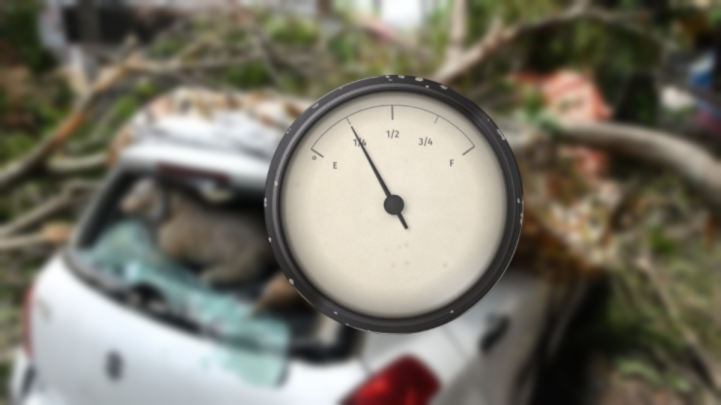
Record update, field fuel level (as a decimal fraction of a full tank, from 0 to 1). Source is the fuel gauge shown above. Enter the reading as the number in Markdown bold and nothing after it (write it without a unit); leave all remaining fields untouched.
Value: **0.25**
